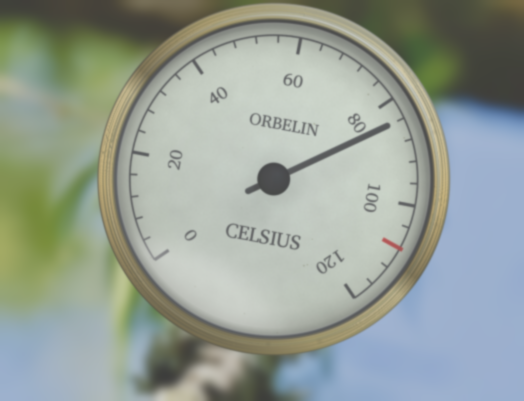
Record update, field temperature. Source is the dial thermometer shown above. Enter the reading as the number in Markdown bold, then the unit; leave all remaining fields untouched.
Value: **84** °C
